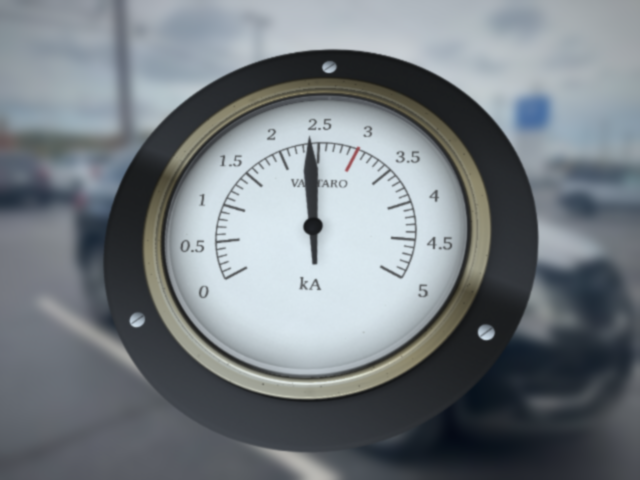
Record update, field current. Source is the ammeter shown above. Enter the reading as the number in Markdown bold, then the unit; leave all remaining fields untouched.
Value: **2.4** kA
